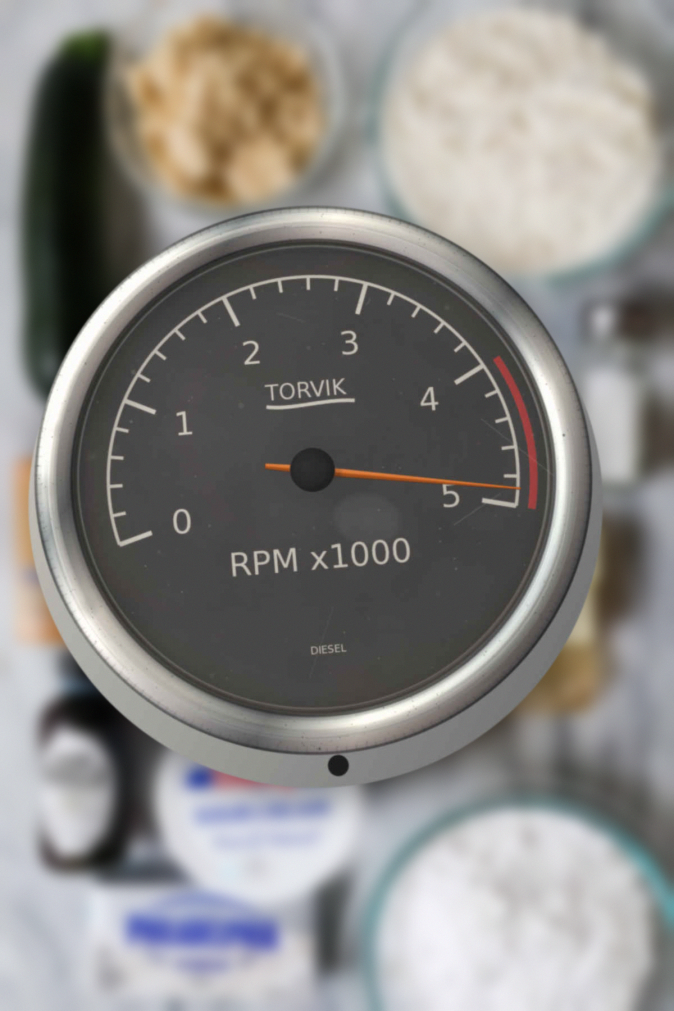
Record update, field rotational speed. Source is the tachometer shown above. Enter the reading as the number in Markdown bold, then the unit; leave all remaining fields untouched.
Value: **4900** rpm
